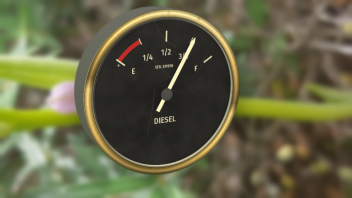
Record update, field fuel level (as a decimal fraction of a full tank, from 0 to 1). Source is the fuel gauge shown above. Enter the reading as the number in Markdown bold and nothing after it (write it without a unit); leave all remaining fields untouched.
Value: **0.75**
